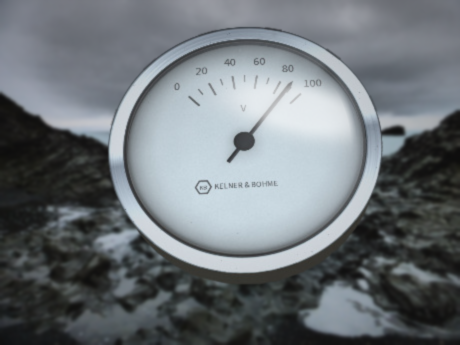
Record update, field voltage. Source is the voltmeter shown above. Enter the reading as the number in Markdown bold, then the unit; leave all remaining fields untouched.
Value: **90** V
